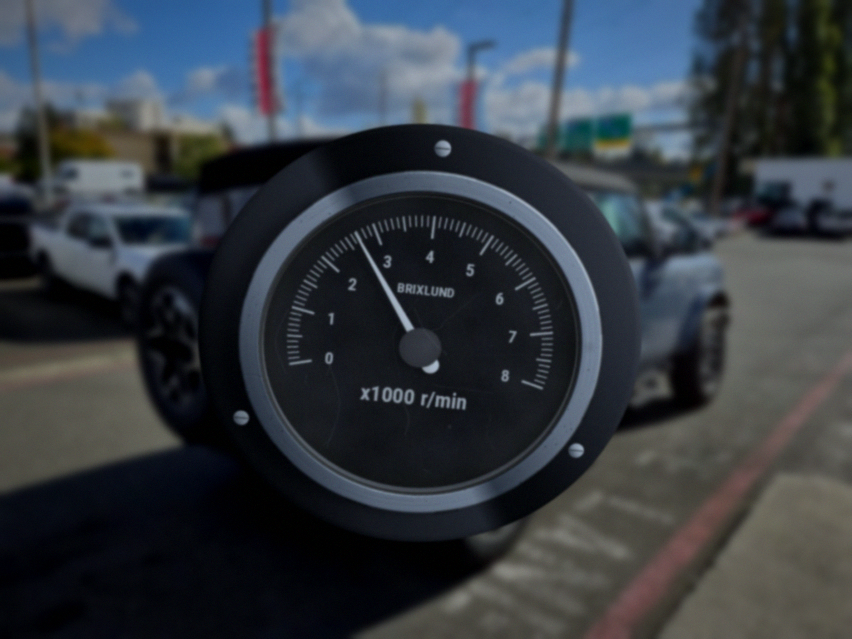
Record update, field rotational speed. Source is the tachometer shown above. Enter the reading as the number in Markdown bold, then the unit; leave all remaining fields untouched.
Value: **2700** rpm
